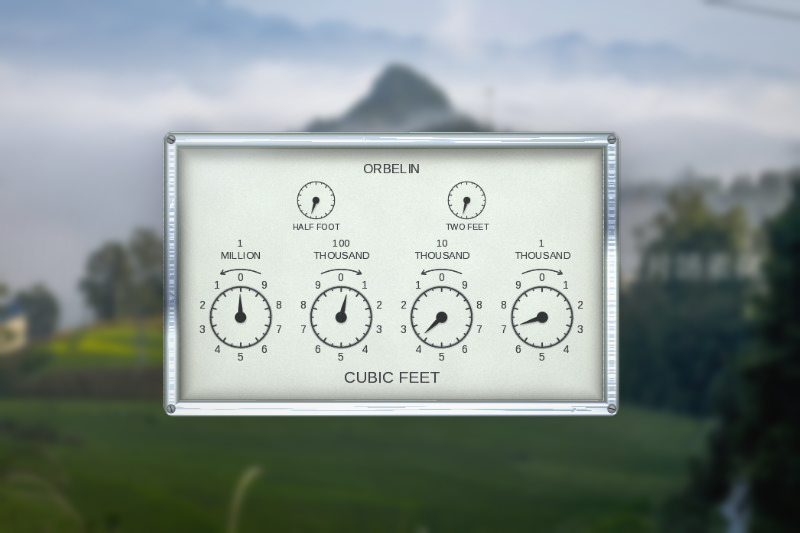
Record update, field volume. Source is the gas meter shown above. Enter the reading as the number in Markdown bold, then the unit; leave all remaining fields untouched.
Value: **3700** ft³
